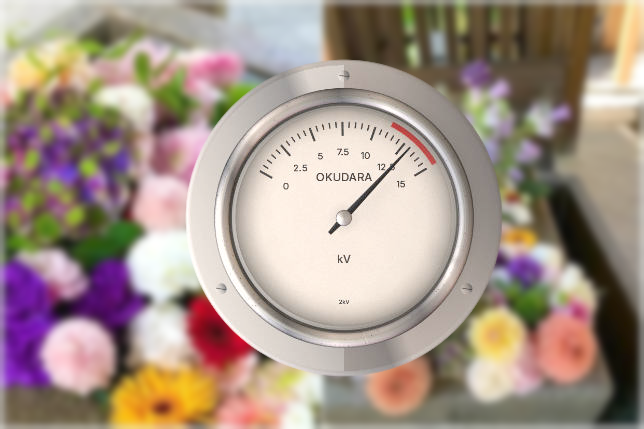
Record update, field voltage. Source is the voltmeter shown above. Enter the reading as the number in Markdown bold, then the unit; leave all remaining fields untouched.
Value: **13** kV
